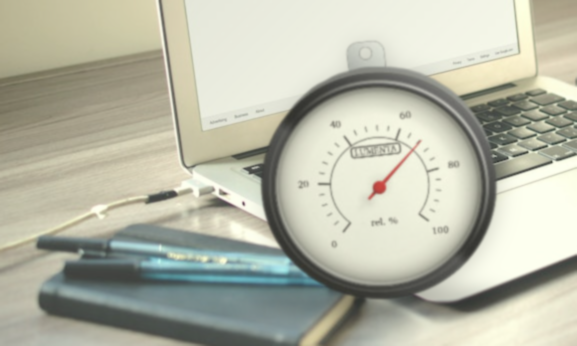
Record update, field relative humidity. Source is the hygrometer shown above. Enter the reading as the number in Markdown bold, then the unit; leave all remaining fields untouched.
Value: **68** %
